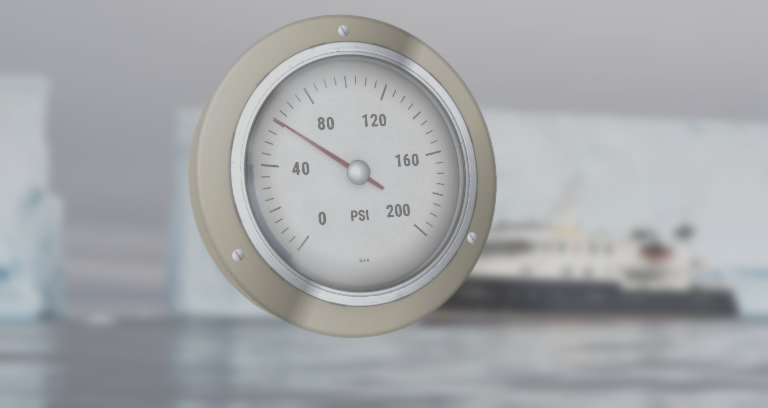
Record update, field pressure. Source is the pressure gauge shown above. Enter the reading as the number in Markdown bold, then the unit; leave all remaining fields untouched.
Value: **60** psi
